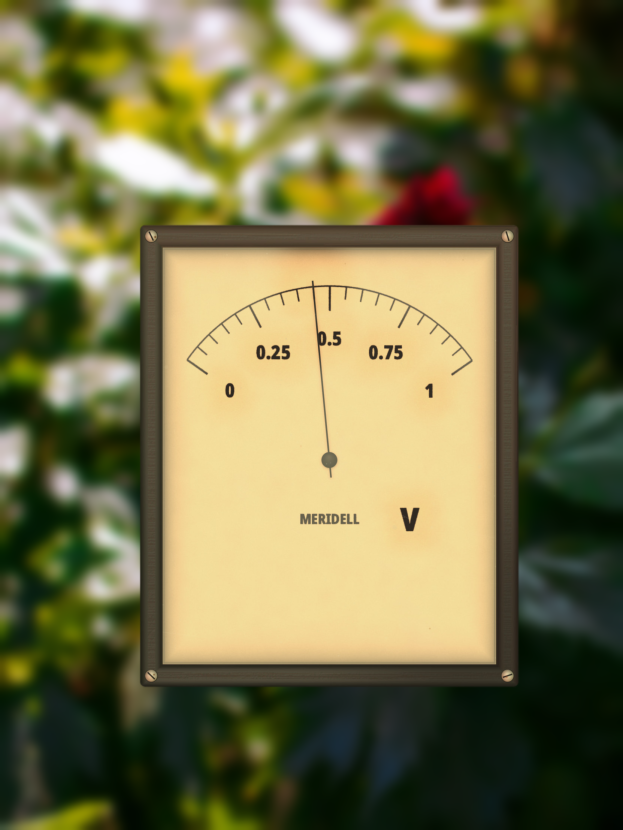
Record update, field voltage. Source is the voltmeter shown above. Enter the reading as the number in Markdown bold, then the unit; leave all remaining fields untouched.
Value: **0.45** V
